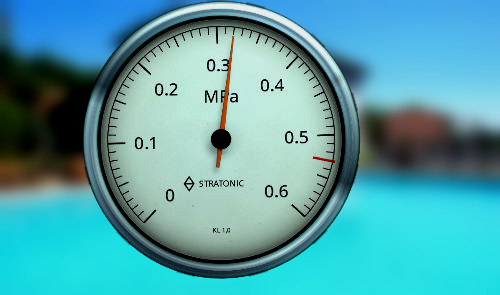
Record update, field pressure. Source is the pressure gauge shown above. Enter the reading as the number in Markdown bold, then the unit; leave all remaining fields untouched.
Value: **0.32** MPa
